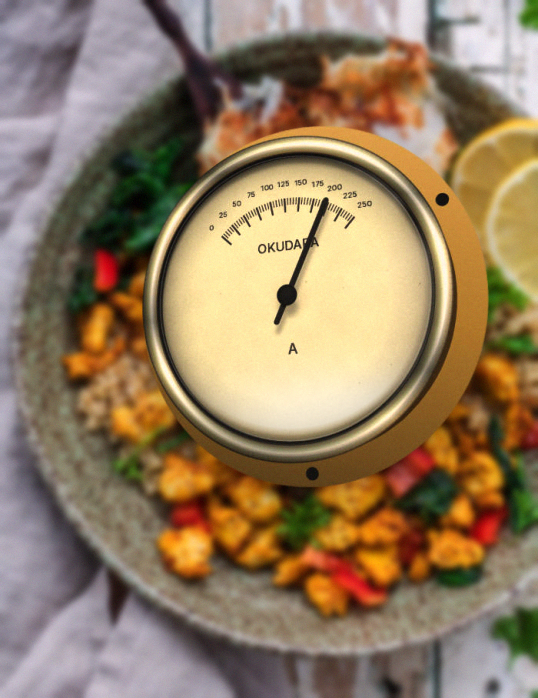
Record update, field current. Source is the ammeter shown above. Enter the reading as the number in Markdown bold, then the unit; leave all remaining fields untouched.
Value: **200** A
